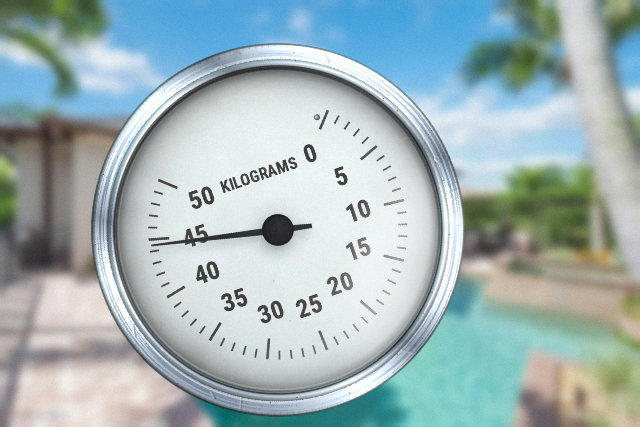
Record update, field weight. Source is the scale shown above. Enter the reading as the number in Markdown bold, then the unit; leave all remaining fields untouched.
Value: **44.5** kg
